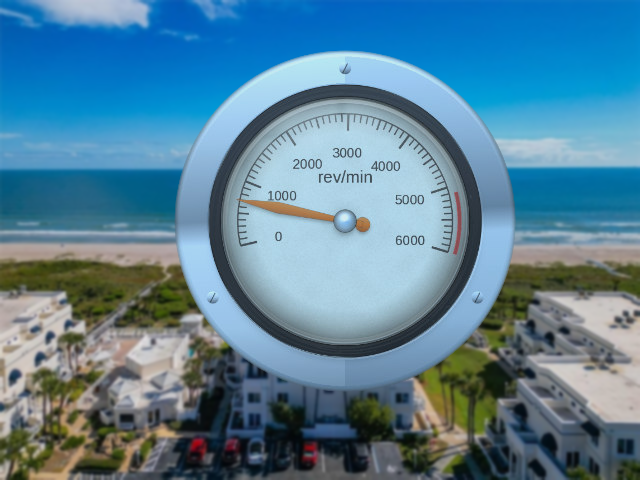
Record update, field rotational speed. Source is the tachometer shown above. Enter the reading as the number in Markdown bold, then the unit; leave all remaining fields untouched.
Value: **700** rpm
